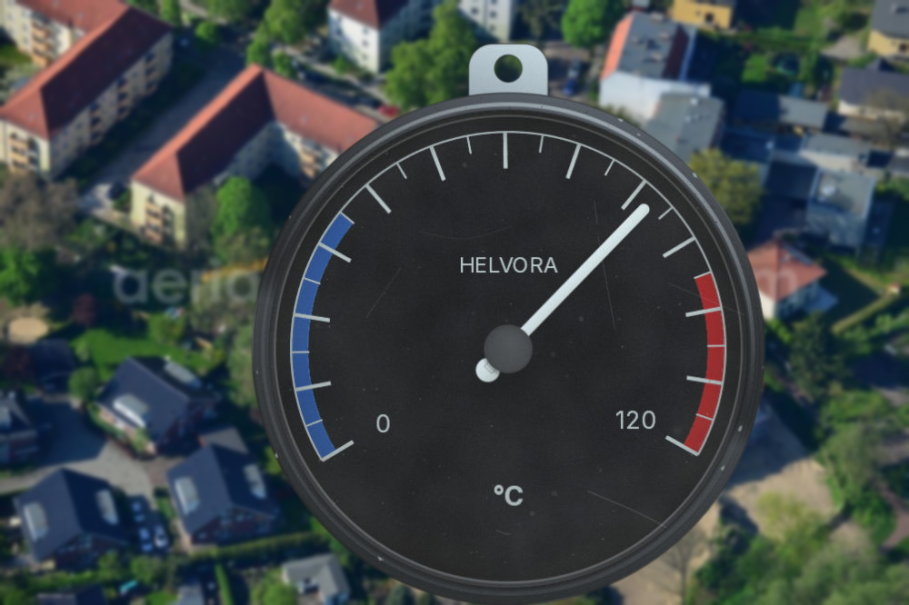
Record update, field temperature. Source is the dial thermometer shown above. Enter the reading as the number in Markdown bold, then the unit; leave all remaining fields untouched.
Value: **82.5** °C
